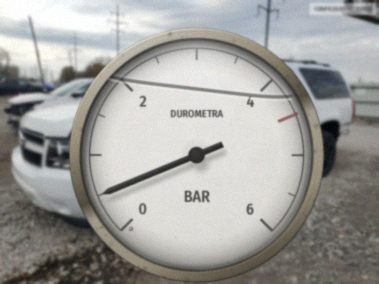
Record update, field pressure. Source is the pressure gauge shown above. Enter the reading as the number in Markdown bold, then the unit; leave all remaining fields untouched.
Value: **0.5** bar
